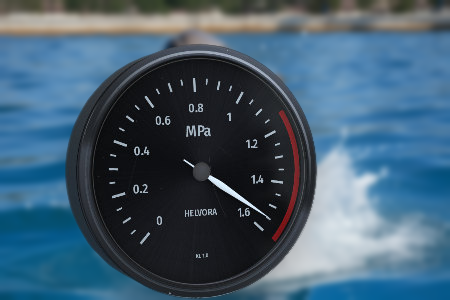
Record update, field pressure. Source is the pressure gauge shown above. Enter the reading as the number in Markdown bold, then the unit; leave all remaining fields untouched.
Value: **1.55** MPa
